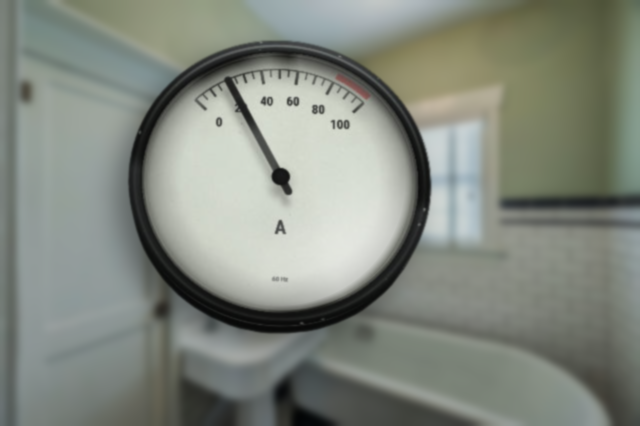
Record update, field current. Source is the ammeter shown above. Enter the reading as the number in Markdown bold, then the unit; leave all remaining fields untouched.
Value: **20** A
